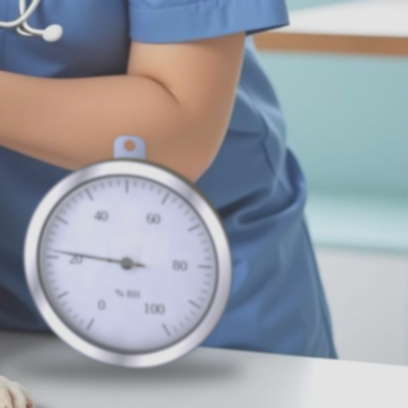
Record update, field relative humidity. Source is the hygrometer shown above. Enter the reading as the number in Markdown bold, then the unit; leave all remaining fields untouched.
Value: **22** %
